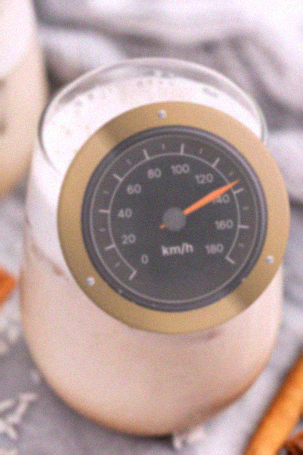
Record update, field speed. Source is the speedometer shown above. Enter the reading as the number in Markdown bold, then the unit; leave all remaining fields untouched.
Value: **135** km/h
